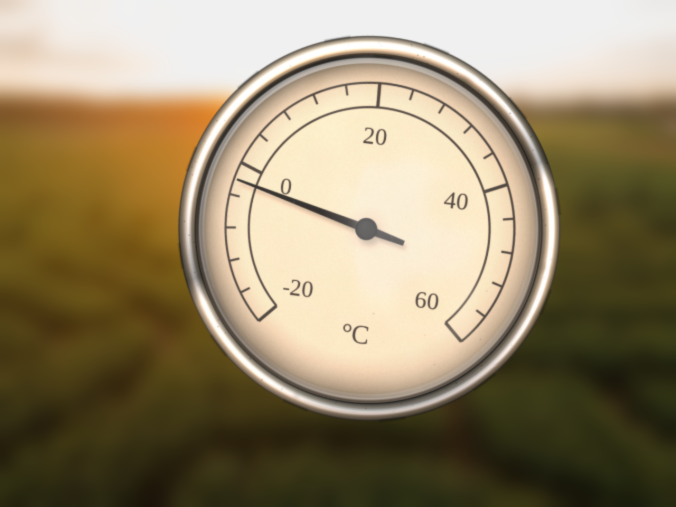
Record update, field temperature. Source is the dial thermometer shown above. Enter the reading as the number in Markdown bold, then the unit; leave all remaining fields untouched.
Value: **-2** °C
